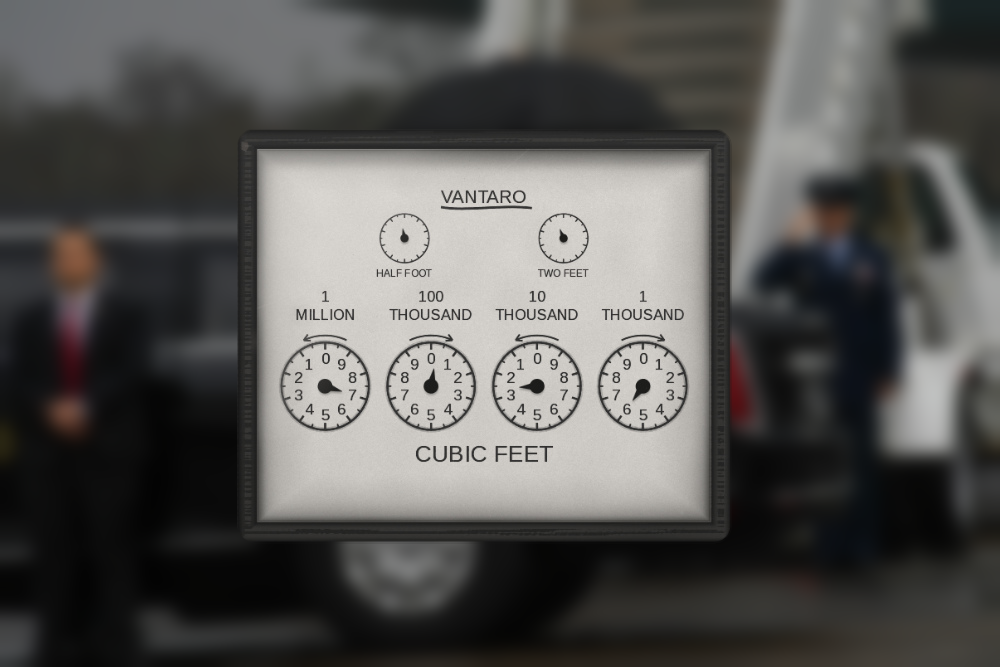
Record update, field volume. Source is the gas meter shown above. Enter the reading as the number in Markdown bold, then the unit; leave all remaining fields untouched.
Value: **702600** ft³
